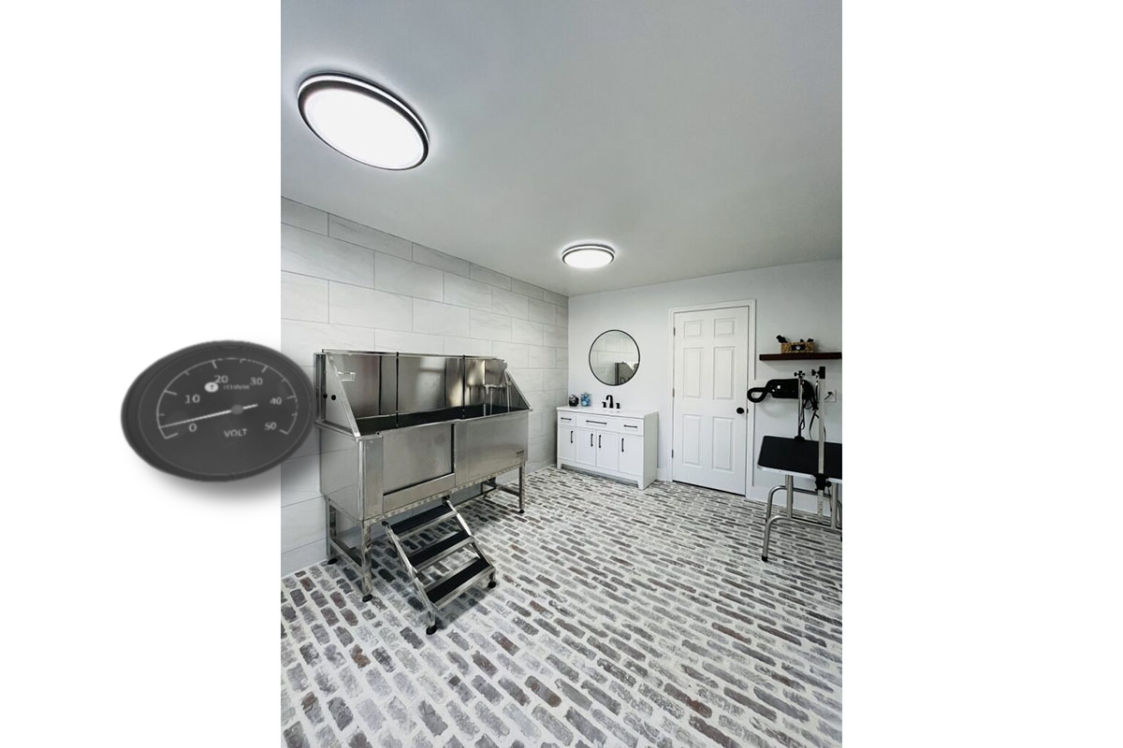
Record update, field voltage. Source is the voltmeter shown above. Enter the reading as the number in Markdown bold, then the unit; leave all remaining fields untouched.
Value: **2.5** V
